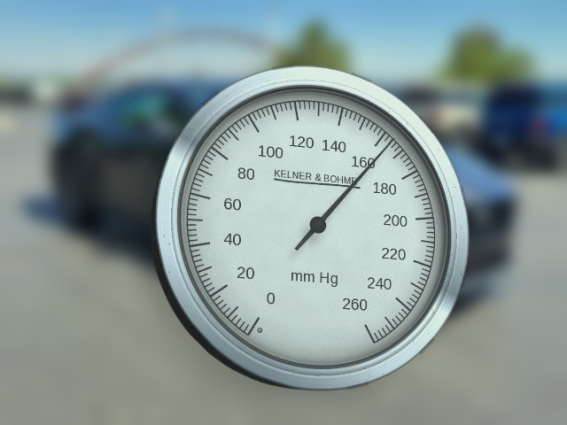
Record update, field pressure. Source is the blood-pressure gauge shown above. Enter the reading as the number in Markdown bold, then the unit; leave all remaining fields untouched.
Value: **164** mmHg
